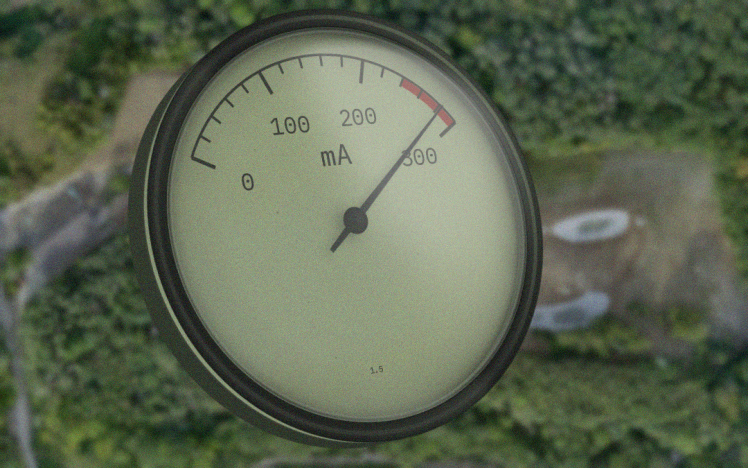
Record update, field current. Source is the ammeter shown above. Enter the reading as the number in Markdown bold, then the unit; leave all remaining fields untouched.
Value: **280** mA
